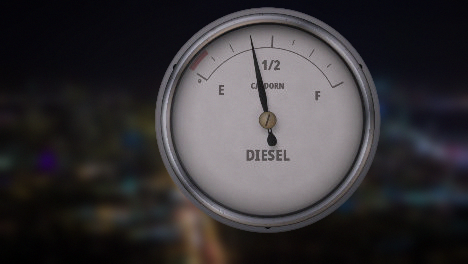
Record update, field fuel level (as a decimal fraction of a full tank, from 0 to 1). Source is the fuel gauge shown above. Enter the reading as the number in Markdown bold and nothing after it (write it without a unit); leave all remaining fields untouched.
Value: **0.375**
